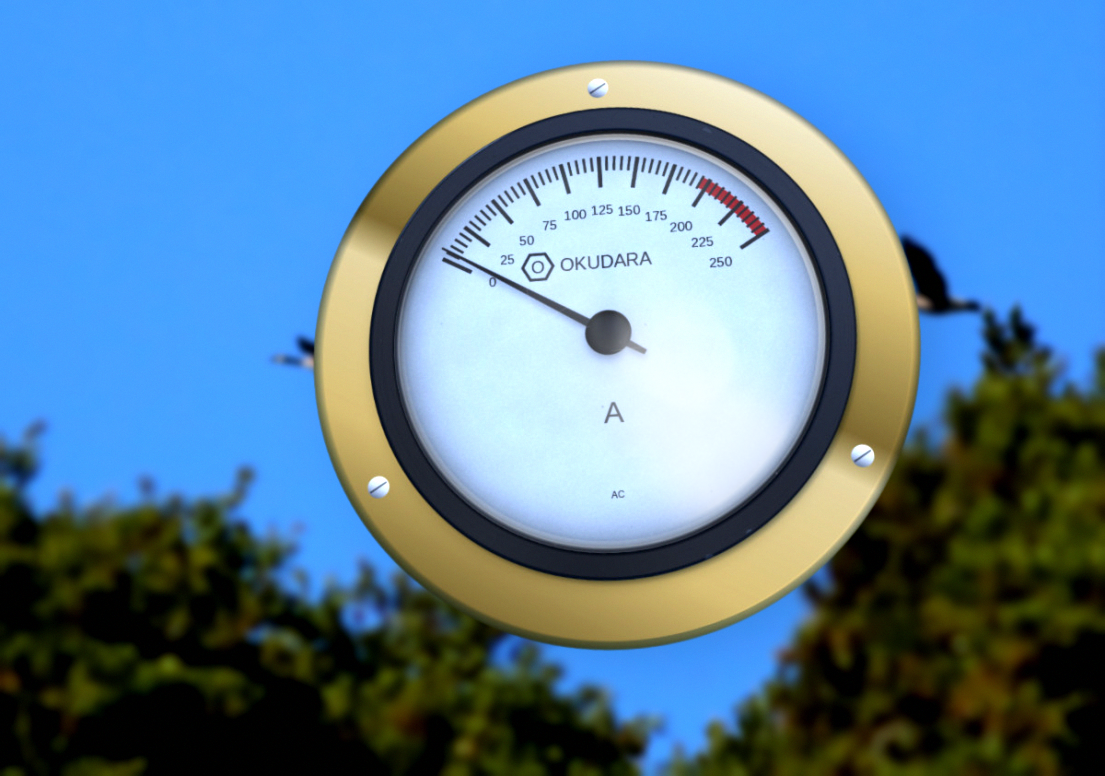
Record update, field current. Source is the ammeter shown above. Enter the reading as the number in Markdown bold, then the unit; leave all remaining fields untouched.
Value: **5** A
